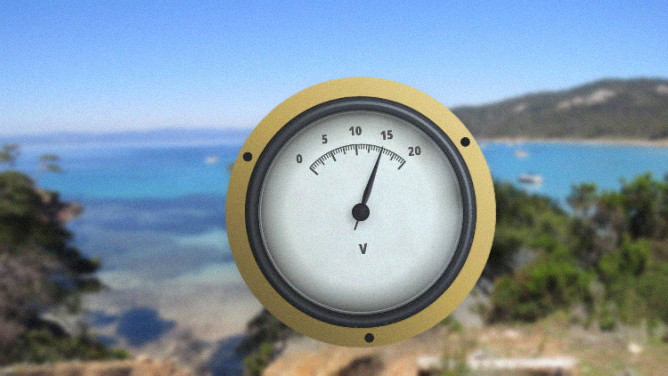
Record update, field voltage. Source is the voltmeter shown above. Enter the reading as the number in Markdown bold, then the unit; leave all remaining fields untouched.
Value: **15** V
